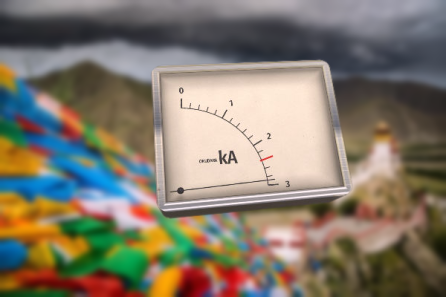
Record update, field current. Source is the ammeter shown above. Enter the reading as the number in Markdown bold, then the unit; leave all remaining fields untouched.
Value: **2.9** kA
